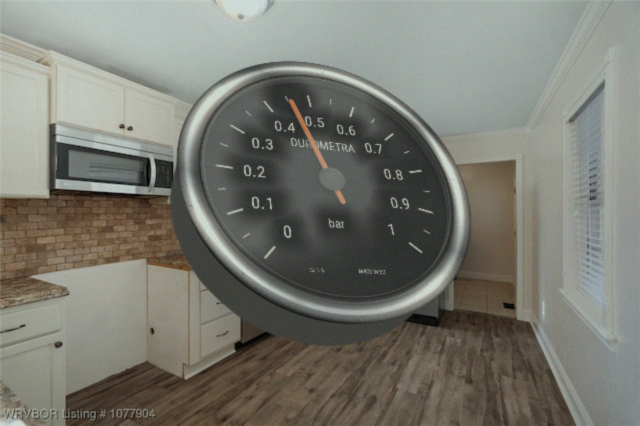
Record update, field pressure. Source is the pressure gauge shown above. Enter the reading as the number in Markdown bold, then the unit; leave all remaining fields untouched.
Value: **0.45** bar
